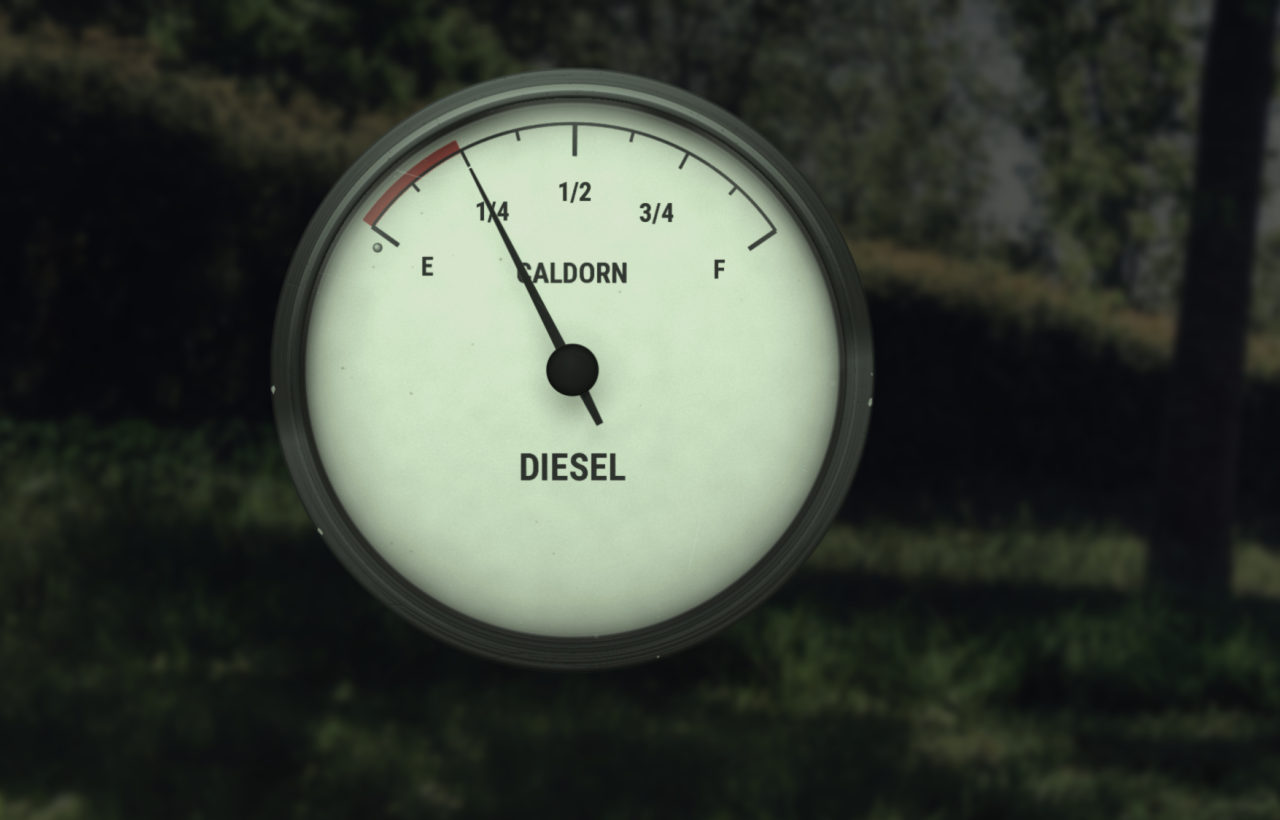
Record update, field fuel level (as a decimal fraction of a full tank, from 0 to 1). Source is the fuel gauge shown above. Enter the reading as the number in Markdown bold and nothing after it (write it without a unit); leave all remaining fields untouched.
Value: **0.25**
